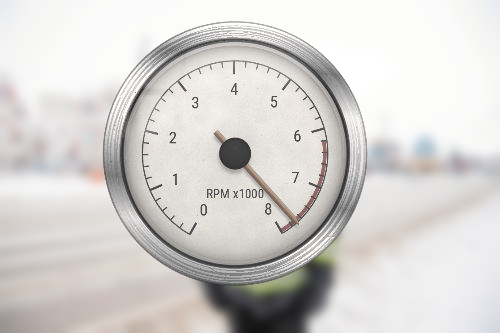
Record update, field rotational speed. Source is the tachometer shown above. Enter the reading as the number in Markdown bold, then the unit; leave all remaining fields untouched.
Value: **7700** rpm
